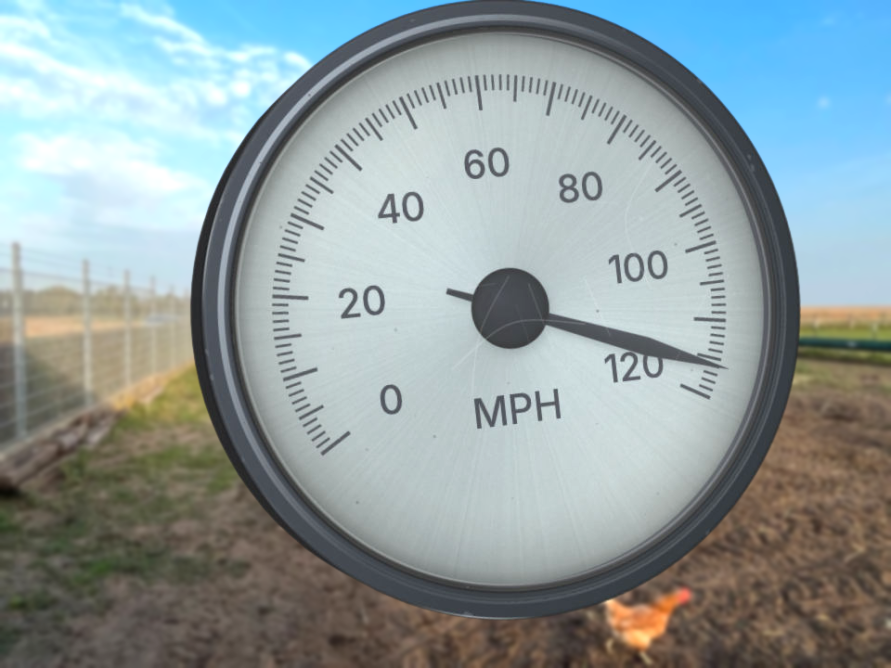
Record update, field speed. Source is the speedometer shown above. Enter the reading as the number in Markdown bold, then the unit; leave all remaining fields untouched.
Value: **116** mph
